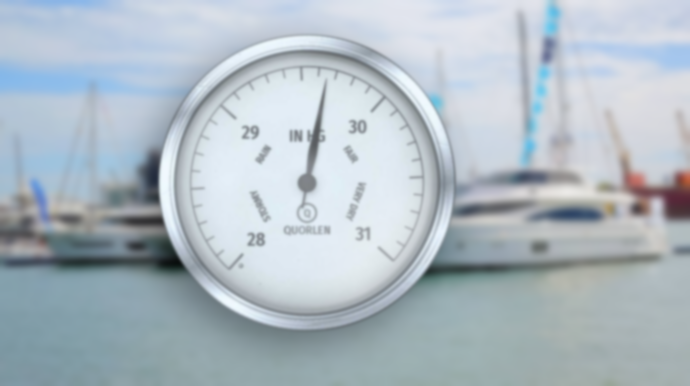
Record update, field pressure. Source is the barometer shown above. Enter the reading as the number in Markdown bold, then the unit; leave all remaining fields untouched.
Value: **29.65** inHg
